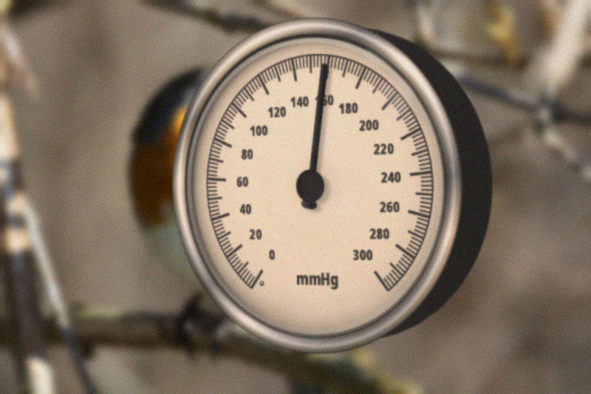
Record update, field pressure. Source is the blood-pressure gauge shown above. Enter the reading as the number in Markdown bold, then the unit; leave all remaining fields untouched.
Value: **160** mmHg
